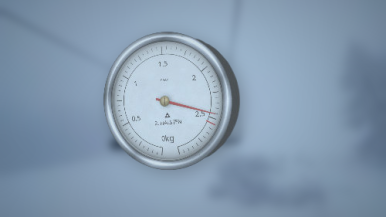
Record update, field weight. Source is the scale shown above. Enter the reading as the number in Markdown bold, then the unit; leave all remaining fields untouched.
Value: **2.45** kg
